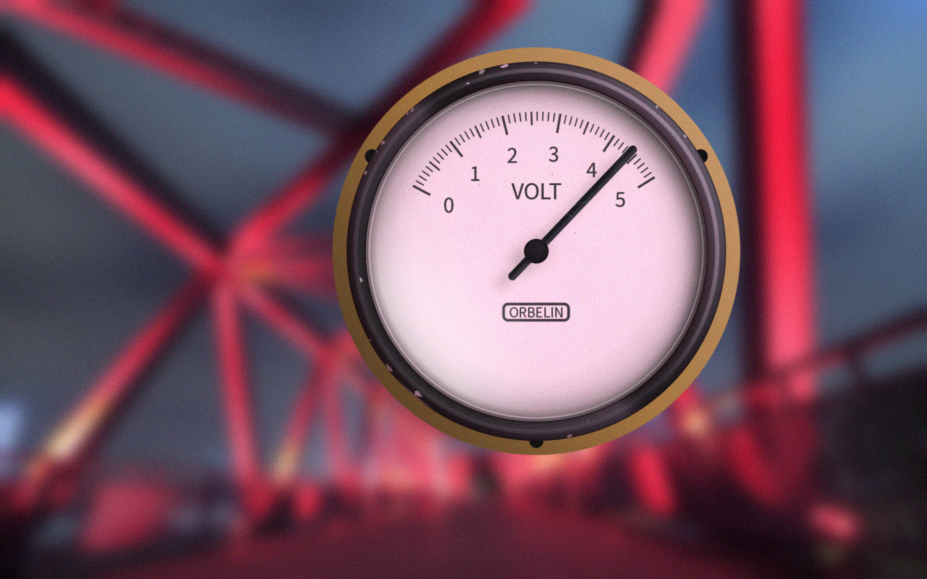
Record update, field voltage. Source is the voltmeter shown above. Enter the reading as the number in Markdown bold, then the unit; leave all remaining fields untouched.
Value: **4.4** V
